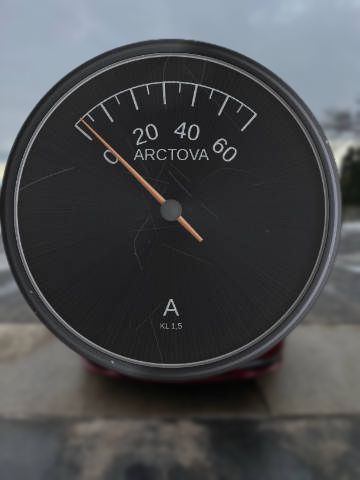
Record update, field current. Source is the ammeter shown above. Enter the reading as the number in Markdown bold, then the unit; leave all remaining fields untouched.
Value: **2.5** A
